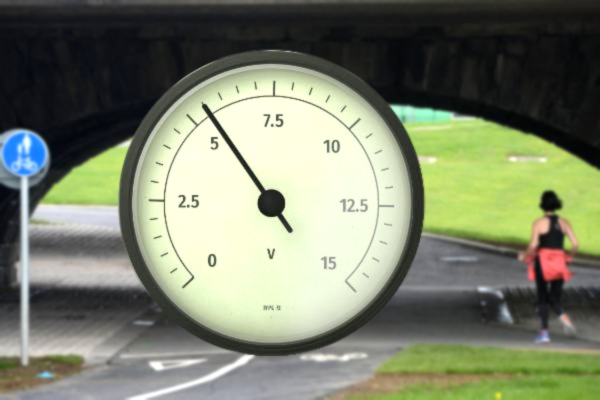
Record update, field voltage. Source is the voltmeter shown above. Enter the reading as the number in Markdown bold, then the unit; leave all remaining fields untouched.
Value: **5.5** V
